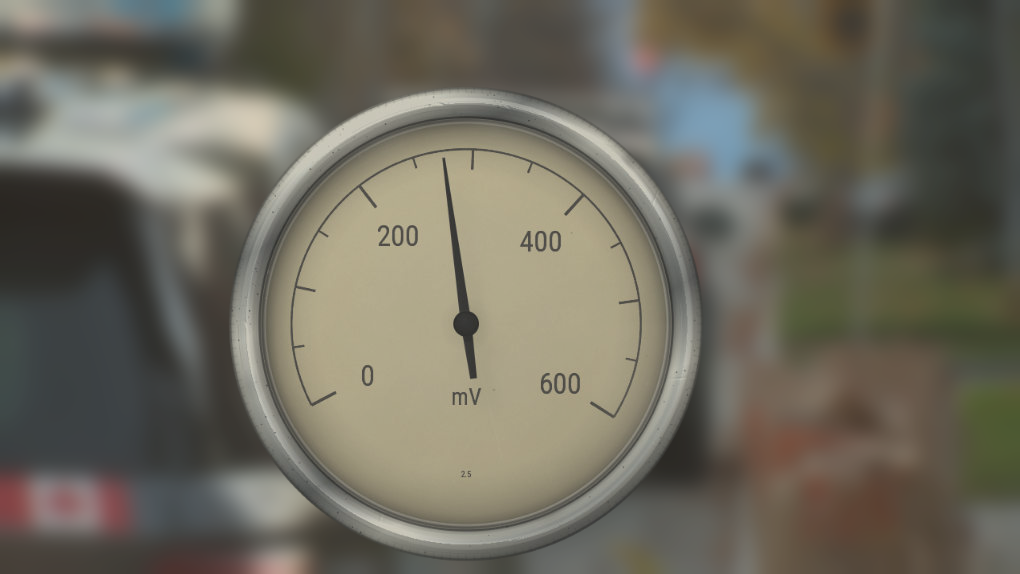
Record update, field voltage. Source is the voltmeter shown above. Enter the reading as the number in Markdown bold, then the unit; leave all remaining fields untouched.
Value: **275** mV
